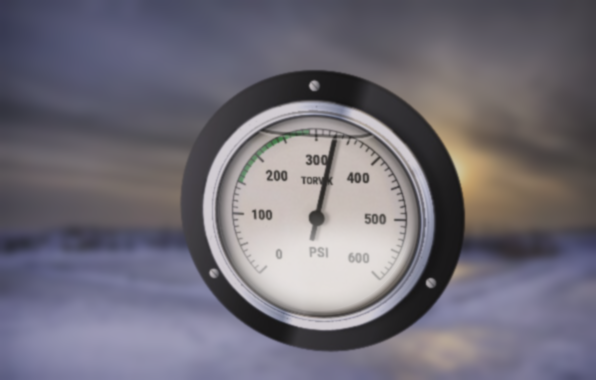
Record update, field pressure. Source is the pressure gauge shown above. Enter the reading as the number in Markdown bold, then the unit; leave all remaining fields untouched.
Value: **330** psi
